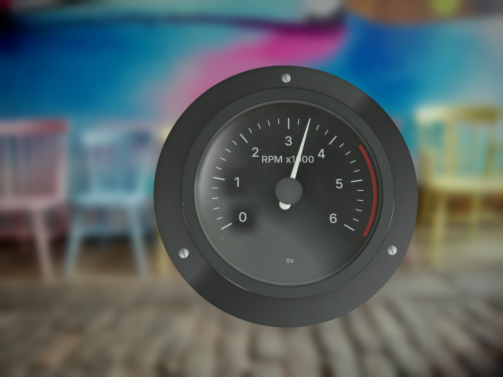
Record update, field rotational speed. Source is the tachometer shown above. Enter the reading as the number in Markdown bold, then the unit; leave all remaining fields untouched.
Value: **3400** rpm
